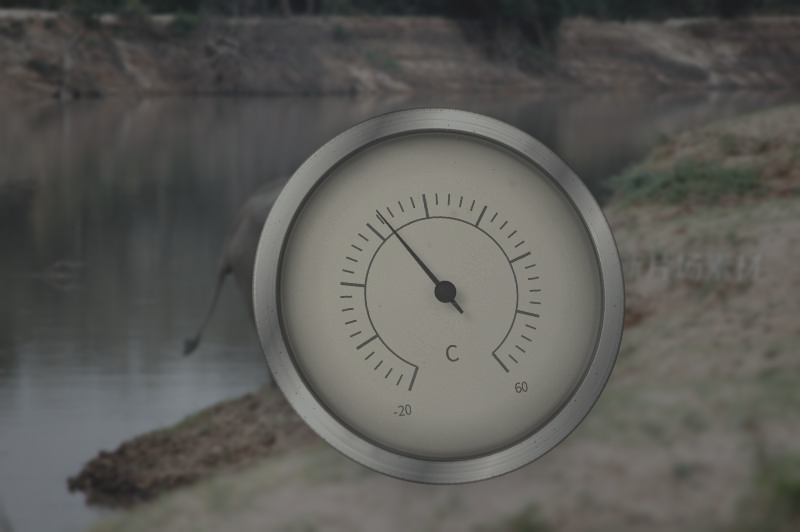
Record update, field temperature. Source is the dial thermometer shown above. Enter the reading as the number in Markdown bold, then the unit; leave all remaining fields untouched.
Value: **12** °C
